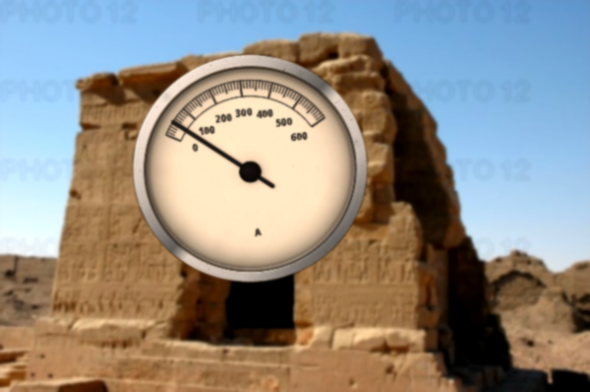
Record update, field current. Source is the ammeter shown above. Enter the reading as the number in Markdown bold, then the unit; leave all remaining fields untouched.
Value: **50** A
